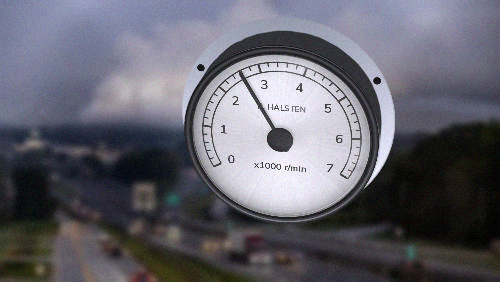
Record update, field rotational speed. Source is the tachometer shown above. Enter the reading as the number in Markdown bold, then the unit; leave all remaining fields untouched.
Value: **2600** rpm
